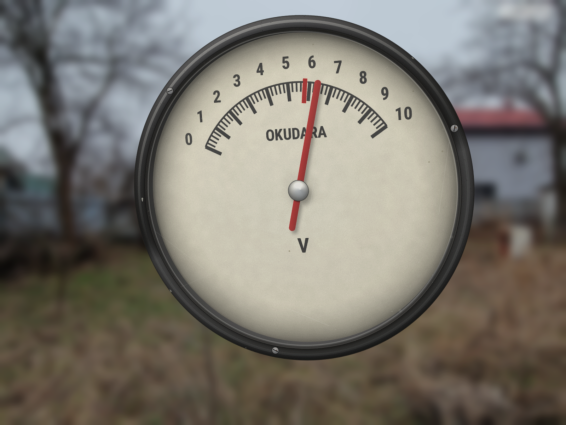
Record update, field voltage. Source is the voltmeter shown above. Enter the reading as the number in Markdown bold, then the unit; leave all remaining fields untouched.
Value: **6.4** V
